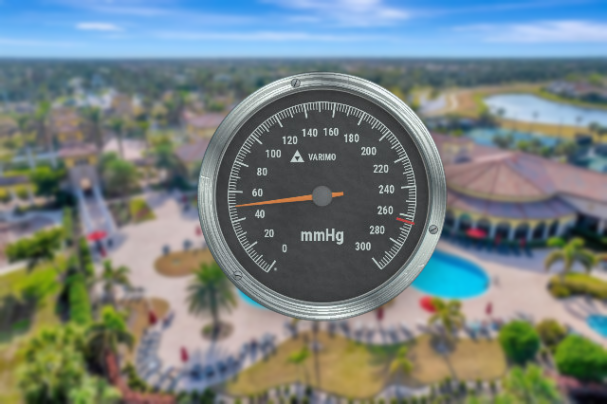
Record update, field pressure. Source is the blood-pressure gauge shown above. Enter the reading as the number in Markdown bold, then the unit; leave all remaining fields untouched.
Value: **50** mmHg
